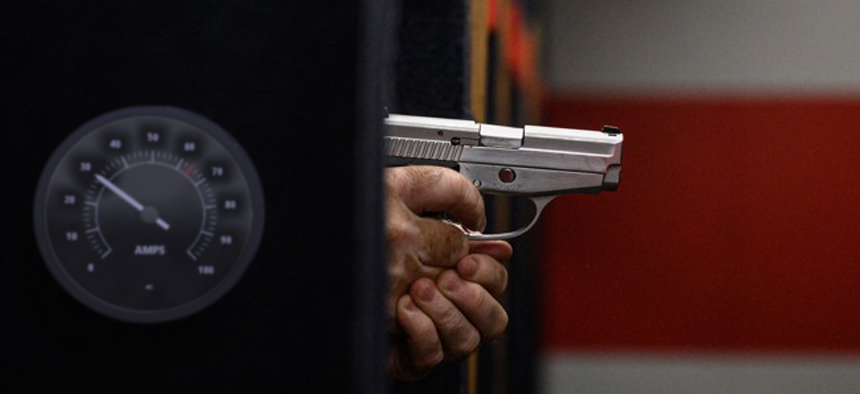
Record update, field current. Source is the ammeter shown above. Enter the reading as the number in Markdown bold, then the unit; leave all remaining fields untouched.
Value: **30** A
